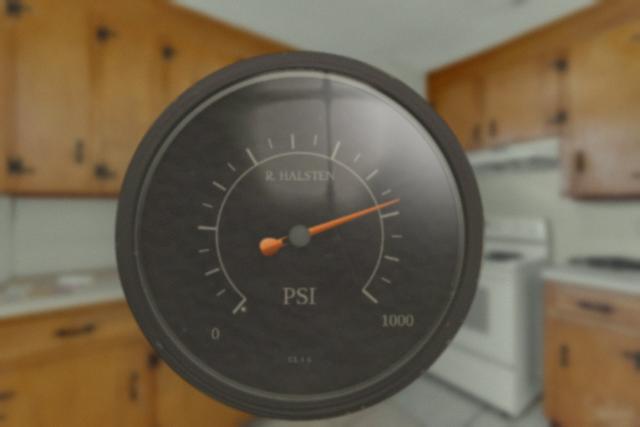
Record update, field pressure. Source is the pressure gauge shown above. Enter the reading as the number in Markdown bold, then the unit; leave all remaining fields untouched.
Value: **775** psi
